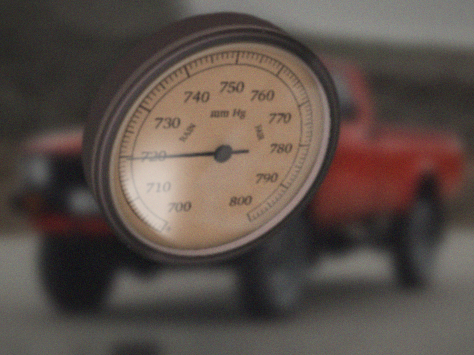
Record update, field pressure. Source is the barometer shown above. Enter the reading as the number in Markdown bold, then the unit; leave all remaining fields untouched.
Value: **720** mmHg
